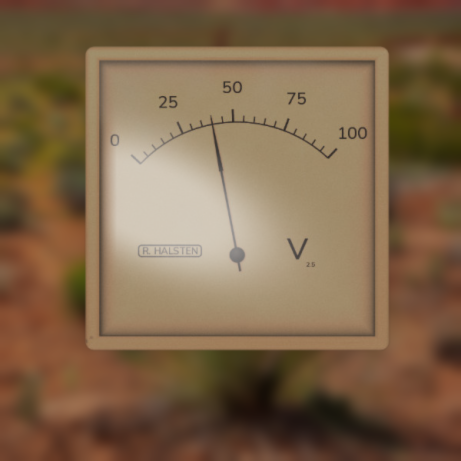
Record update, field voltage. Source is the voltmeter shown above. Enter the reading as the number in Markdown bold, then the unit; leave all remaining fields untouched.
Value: **40** V
